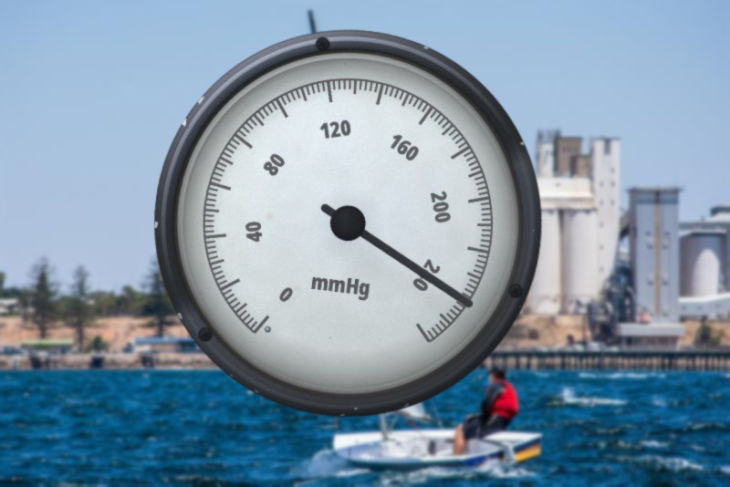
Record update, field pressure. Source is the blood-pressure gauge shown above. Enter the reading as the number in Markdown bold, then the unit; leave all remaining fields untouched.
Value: **240** mmHg
